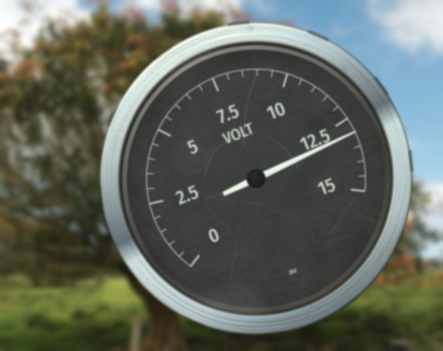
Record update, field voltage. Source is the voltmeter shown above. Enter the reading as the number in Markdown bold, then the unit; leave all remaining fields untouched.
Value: **13** V
